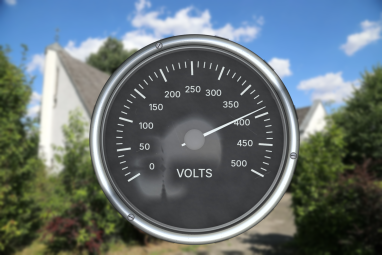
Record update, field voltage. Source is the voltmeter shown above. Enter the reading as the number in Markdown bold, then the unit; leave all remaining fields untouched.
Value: **390** V
